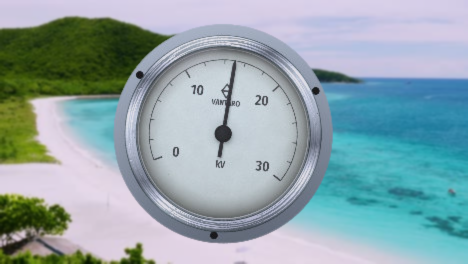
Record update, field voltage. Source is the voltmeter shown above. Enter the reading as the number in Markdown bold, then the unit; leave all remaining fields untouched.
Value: **15** kV
